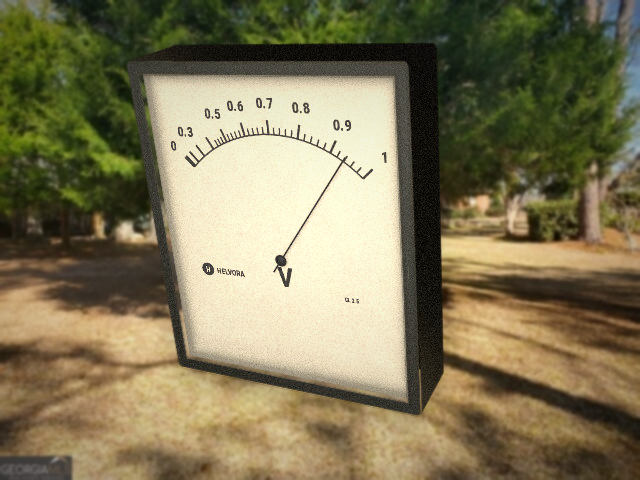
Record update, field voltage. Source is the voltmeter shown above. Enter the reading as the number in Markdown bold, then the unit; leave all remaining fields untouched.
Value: **0.94** V
